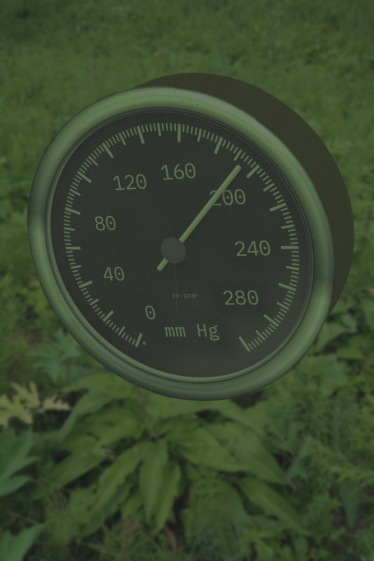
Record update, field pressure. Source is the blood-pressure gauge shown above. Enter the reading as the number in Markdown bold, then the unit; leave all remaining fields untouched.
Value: **194** mmHg
